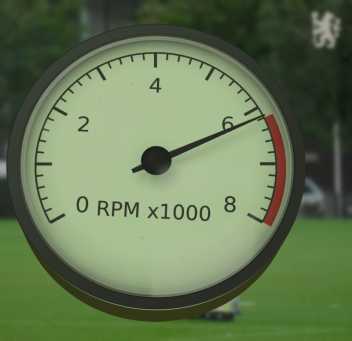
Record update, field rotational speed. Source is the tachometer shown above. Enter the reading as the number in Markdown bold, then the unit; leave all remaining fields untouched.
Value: **6200** rpm
